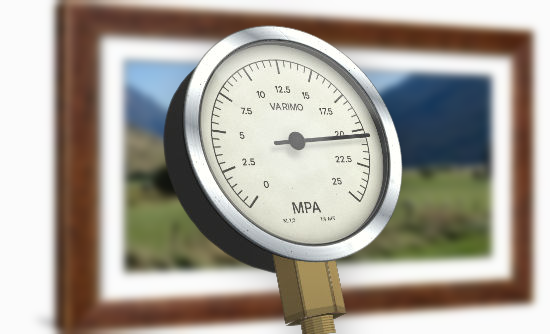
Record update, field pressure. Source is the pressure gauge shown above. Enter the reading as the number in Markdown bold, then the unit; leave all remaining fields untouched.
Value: **20.5** MPa
